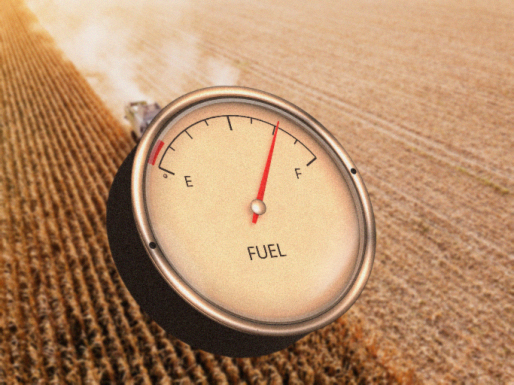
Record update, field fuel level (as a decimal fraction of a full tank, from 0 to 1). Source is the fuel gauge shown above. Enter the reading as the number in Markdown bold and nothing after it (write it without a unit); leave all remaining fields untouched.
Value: **0.75**
